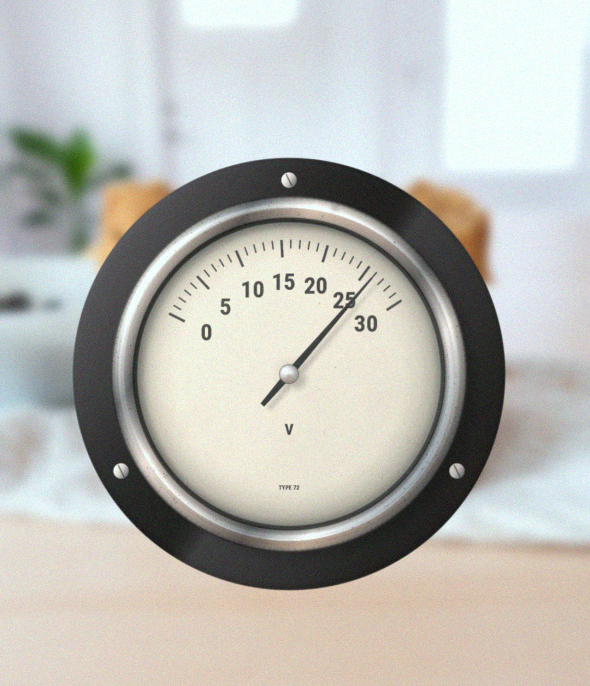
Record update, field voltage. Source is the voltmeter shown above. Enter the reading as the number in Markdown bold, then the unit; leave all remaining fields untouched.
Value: **26** V
